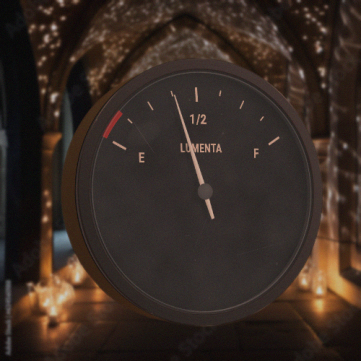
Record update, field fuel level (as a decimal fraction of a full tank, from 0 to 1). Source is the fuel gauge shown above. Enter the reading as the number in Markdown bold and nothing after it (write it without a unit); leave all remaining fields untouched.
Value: **0.375**
